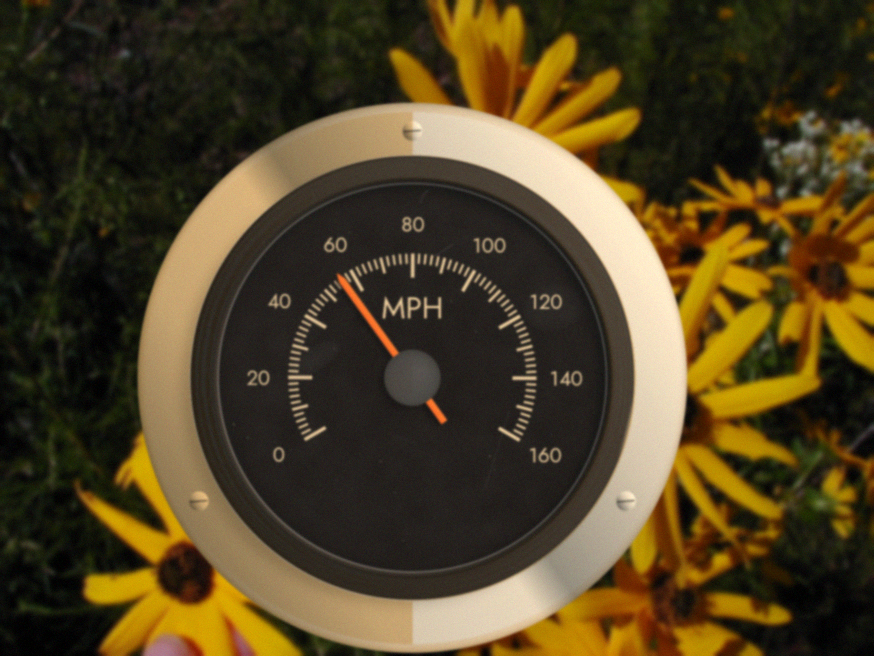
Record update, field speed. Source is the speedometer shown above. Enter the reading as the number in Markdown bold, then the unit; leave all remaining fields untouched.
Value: **56** mph
